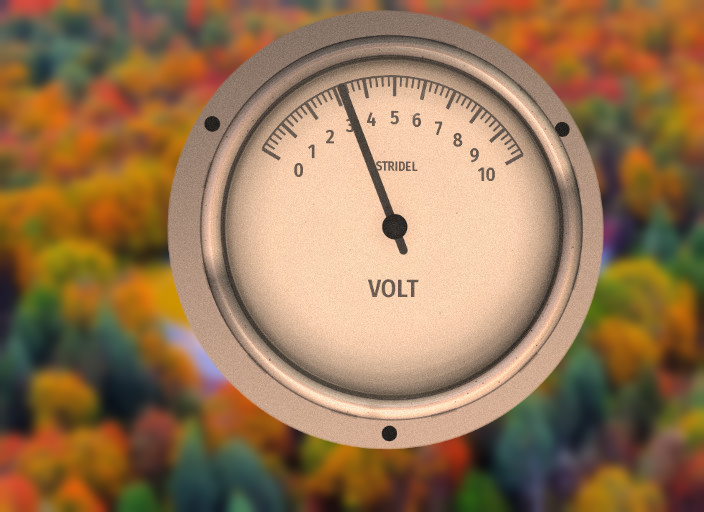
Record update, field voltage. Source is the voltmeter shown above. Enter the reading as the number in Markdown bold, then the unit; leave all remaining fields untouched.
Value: **3.2** V
